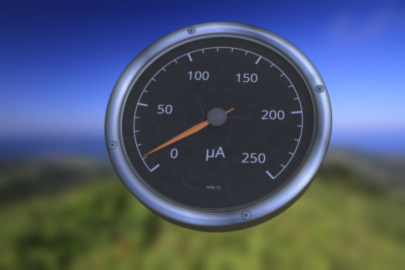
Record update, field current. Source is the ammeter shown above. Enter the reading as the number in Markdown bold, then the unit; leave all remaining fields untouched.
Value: **10** µA
